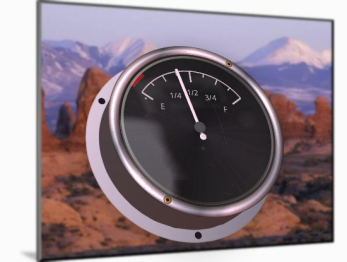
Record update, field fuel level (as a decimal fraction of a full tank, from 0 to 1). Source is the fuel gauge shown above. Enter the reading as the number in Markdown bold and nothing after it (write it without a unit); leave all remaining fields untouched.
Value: **0.375**
